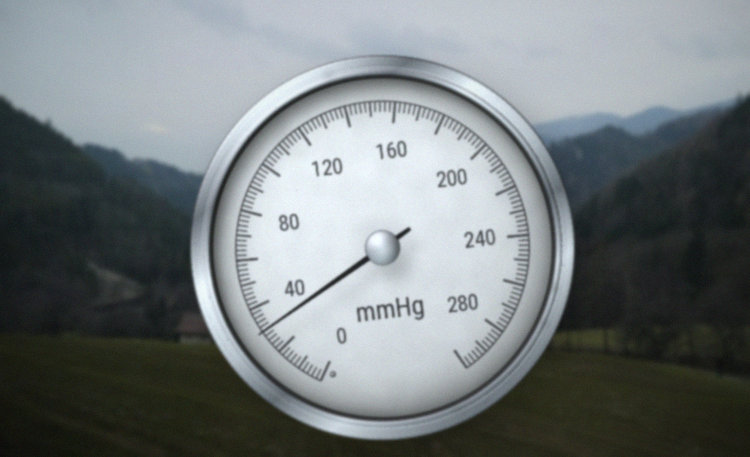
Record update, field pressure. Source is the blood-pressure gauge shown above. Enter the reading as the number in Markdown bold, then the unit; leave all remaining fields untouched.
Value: **30** mmHg
